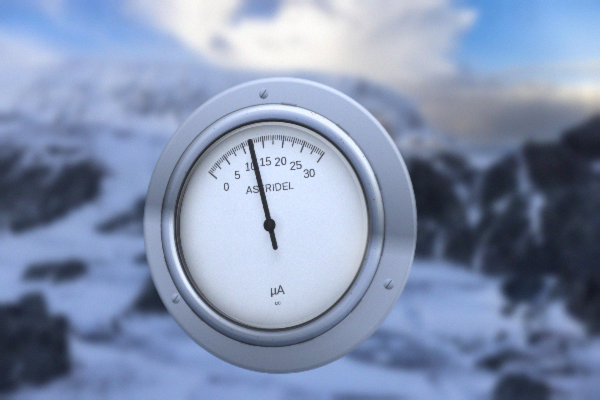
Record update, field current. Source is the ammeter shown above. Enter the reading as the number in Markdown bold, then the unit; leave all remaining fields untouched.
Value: **12.5** µA
